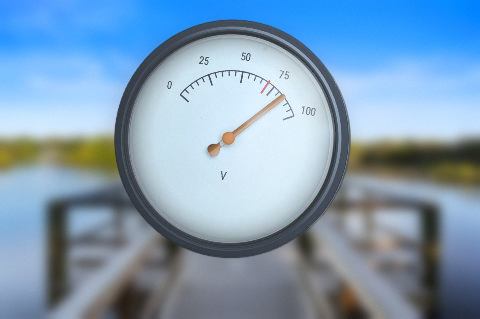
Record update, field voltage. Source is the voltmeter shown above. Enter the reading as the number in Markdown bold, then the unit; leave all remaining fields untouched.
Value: **85** V
